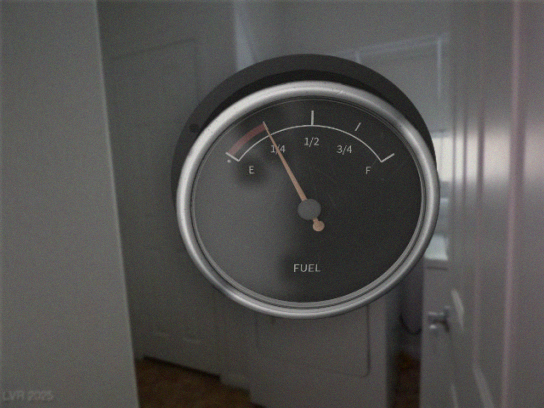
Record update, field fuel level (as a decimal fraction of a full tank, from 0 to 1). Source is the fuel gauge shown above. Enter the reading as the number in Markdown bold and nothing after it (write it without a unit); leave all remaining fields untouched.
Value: **0.25**
